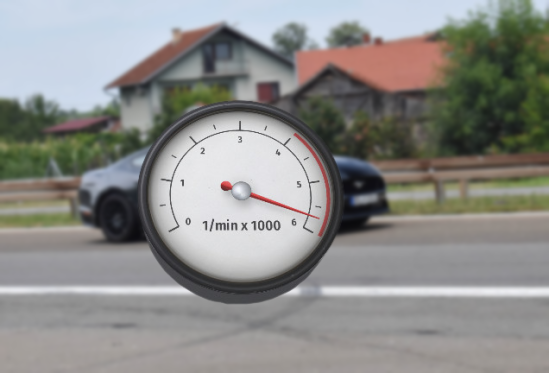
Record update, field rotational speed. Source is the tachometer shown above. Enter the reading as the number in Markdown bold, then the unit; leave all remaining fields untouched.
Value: **5750** rpm
